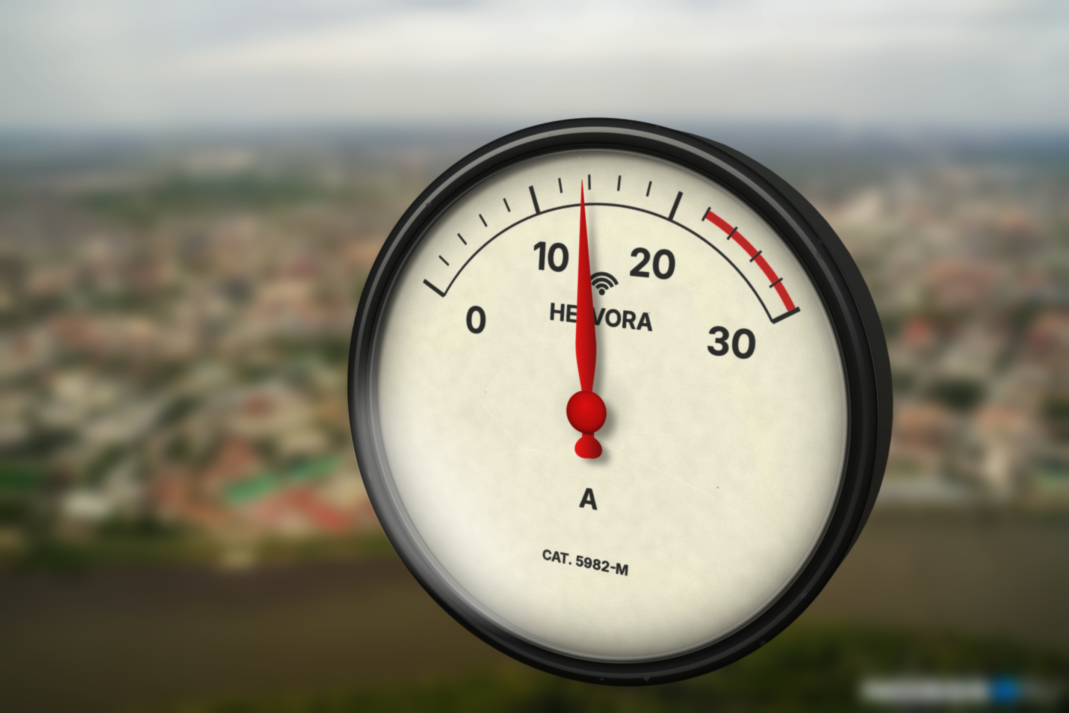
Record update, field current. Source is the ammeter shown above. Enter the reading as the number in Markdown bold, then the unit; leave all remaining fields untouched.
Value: **14** A
